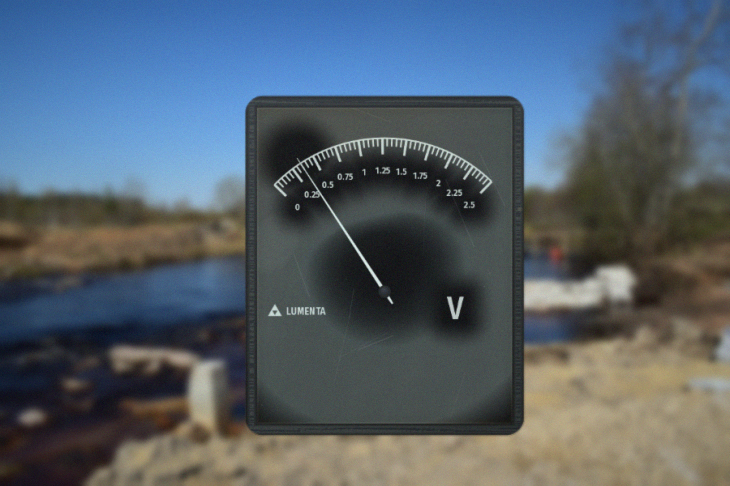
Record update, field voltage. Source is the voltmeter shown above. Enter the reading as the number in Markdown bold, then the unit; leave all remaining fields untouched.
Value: **0.35** V
